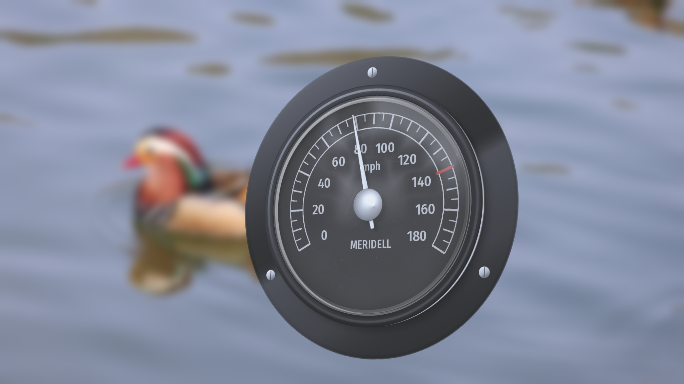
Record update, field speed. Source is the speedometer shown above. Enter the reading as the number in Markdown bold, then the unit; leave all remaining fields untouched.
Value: **80** mph
